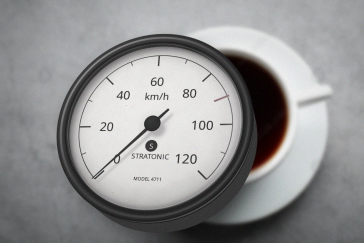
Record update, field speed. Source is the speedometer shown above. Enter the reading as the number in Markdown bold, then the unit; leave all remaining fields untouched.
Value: **0** km/h
